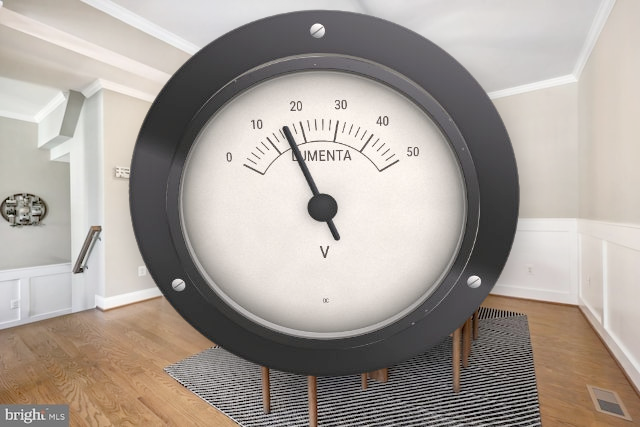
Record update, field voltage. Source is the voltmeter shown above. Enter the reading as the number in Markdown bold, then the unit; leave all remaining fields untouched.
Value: **16** V
